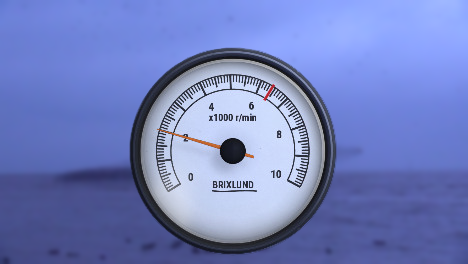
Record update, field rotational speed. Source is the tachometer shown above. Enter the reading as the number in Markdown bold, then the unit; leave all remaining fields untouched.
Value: **2000** rpm
